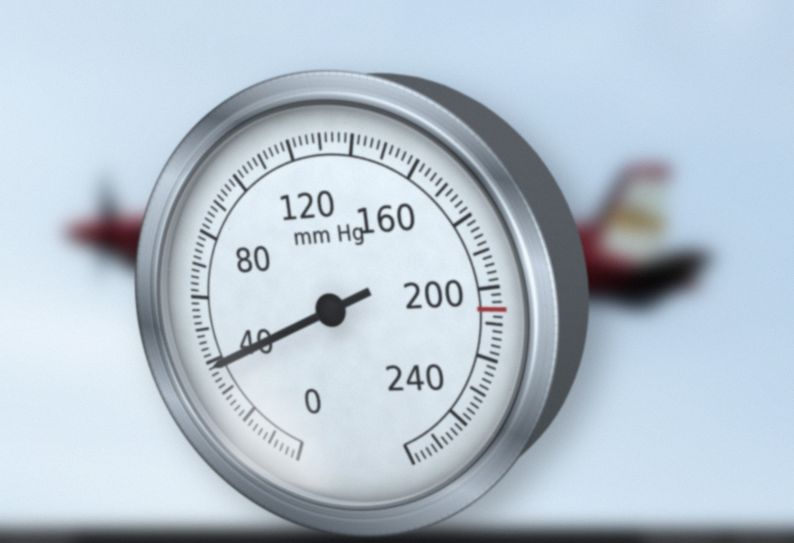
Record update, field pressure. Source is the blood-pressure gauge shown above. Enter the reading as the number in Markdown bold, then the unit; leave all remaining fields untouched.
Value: **38** mmHg
